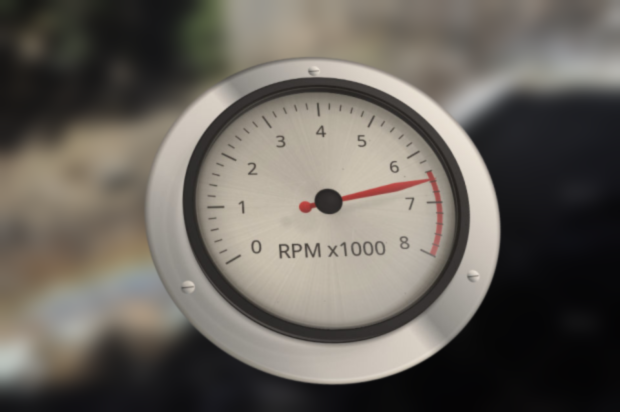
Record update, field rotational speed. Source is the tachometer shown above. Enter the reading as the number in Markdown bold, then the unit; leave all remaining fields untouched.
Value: **6600** rpm
